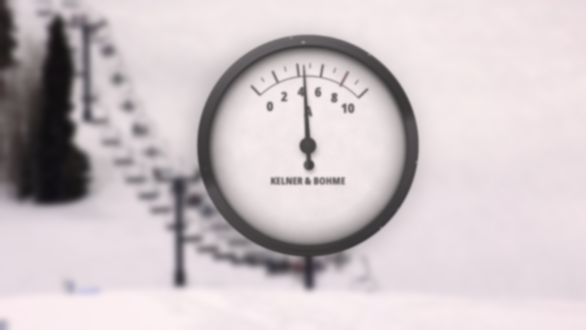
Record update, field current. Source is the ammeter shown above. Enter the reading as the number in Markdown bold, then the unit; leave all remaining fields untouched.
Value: **4.5** A
